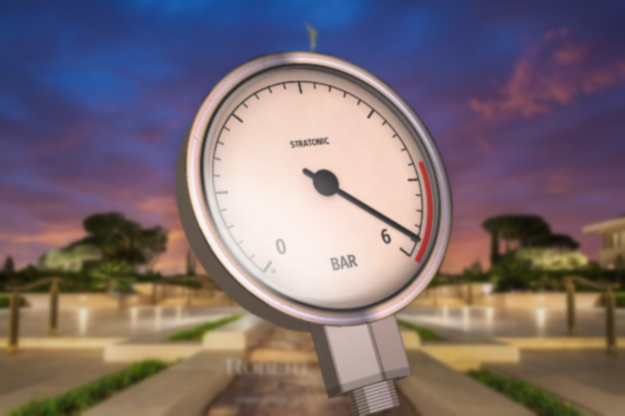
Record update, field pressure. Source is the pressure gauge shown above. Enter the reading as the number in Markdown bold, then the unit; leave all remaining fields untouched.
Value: **5.8** bar
